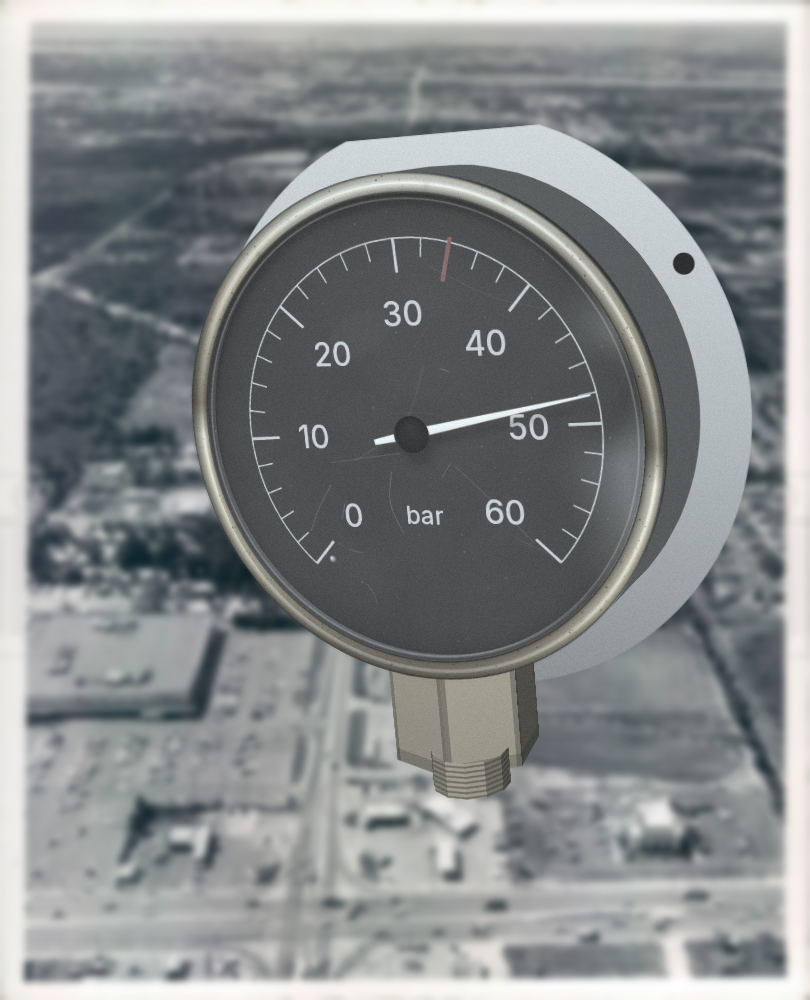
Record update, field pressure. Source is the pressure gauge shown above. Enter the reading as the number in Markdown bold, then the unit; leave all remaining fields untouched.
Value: **48** bar
